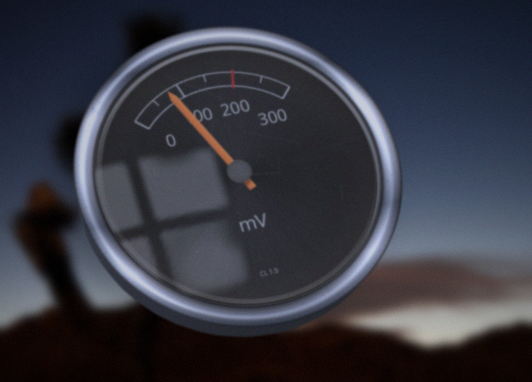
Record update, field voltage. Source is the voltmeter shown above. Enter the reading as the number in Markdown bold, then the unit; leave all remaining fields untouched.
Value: **75** mV
